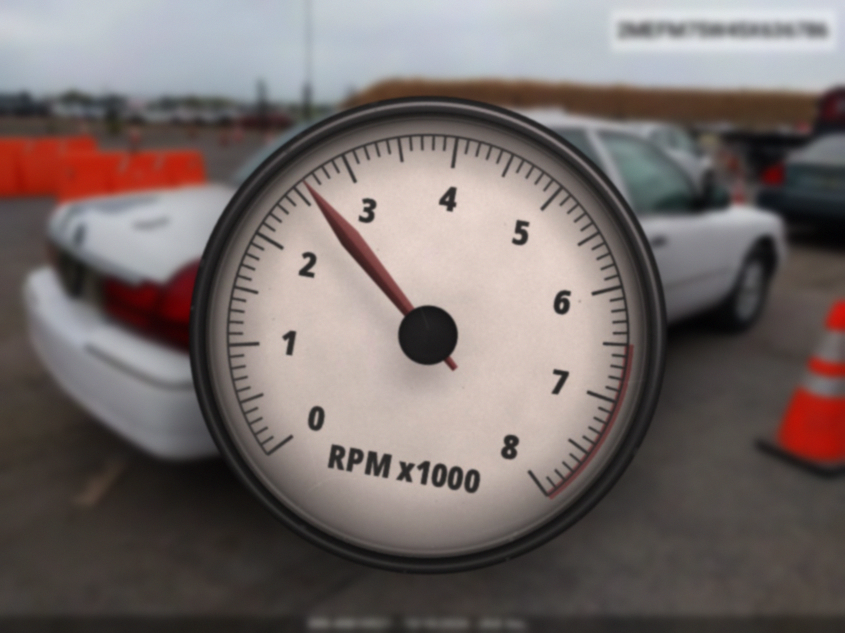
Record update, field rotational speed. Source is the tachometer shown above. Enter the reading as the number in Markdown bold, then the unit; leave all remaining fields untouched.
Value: **2600** rpm
